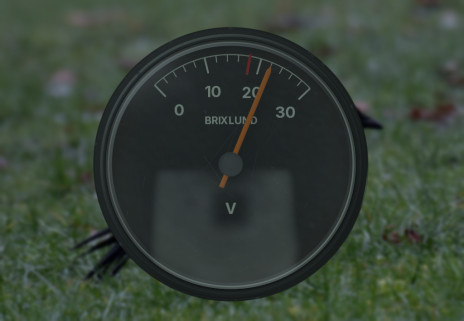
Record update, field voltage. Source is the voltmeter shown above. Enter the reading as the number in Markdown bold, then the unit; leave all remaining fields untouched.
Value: **22** V
